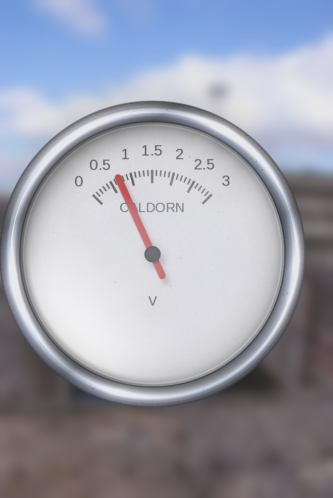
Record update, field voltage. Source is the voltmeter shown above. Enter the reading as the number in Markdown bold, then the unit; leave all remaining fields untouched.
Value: **0.7** V
